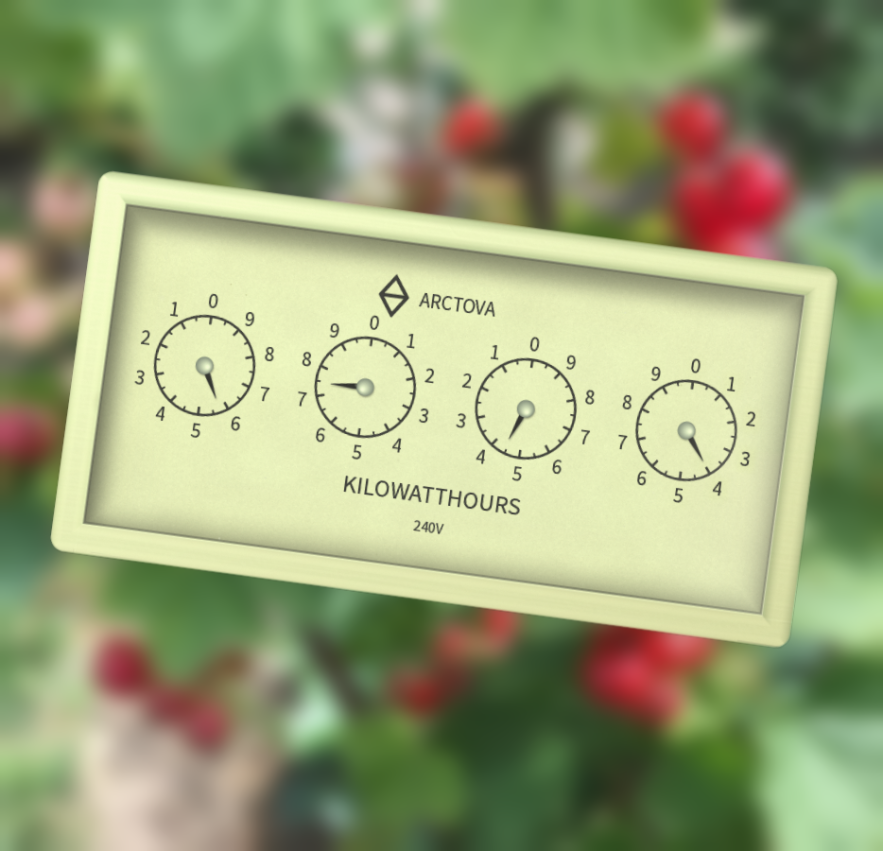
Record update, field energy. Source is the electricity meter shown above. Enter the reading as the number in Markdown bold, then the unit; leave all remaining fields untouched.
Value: **5744** kWh
